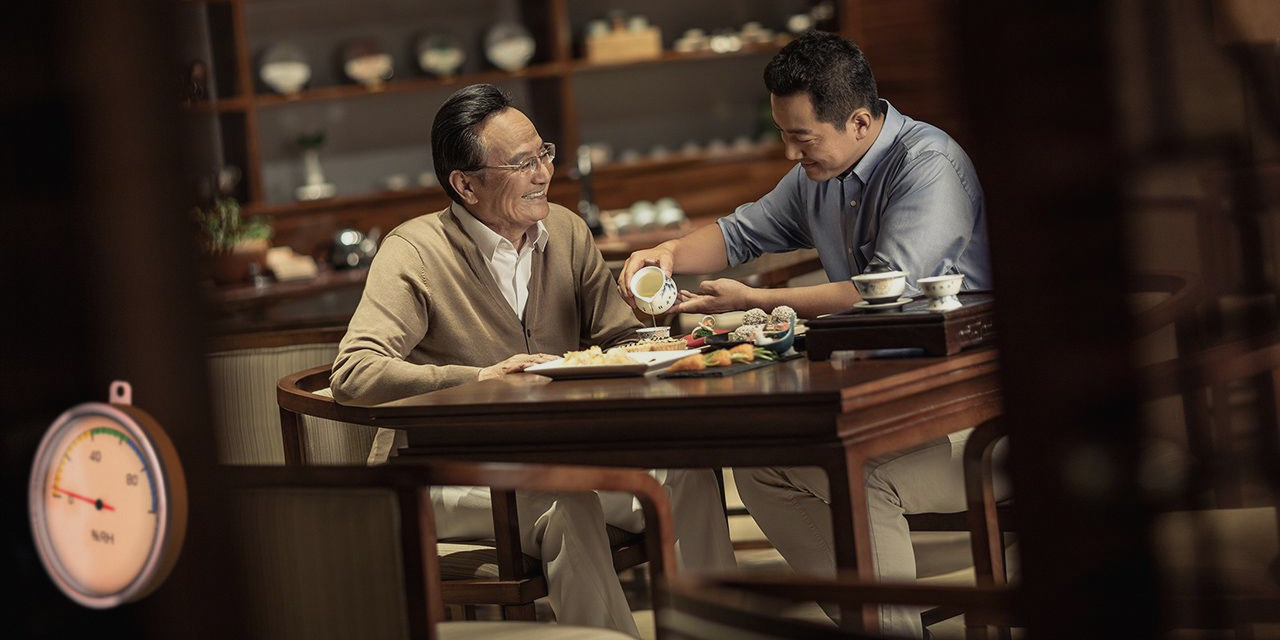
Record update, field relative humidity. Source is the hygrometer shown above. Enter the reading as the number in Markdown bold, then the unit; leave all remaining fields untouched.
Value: **4** %
